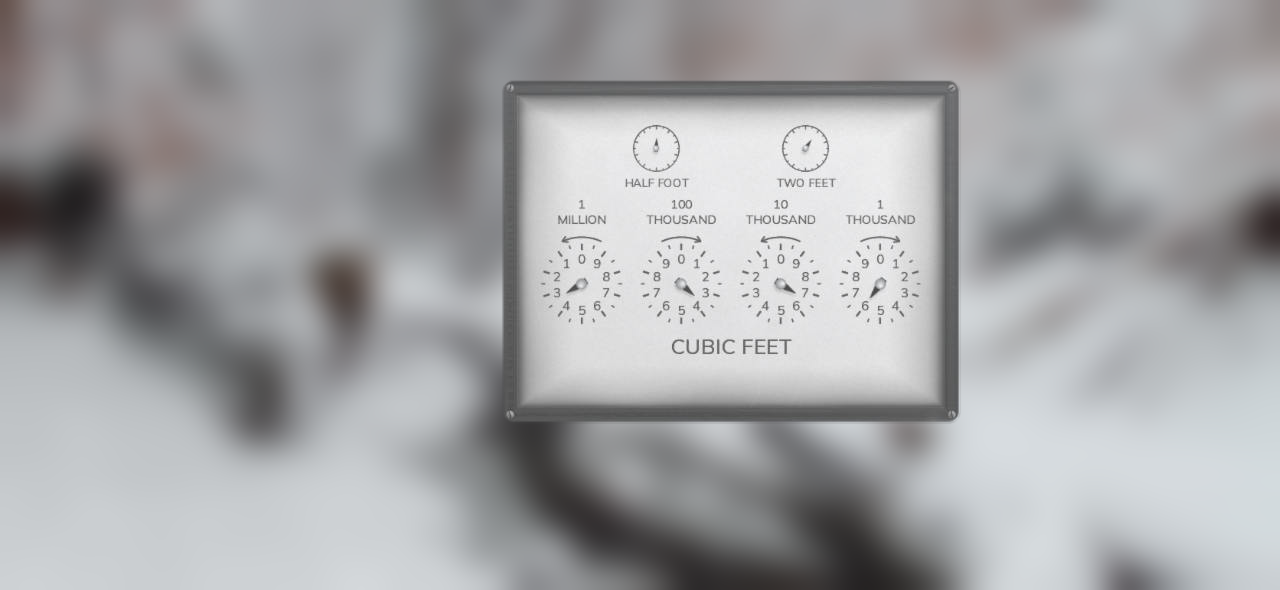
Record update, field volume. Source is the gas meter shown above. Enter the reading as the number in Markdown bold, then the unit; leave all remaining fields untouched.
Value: **336600** ft³
